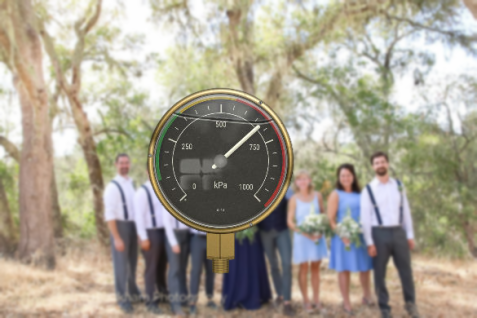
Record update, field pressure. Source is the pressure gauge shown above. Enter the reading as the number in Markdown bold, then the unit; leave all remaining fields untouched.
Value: **675** kPa
